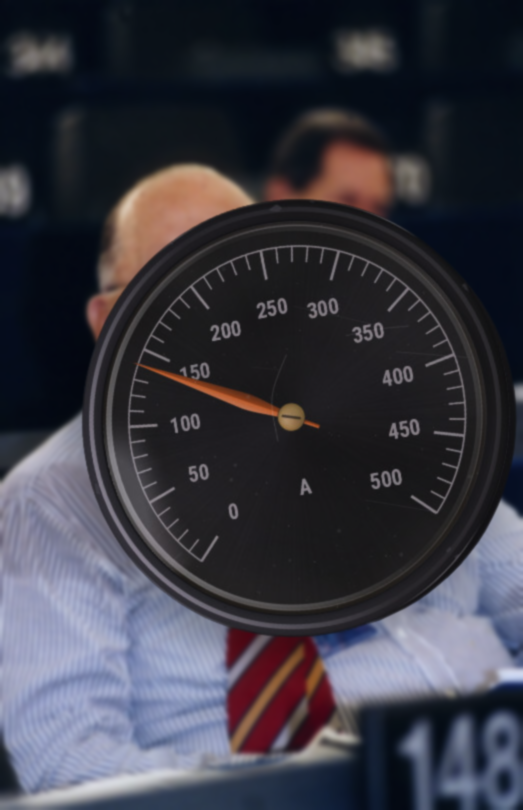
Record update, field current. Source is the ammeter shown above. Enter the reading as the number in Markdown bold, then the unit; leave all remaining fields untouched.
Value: **140** A
